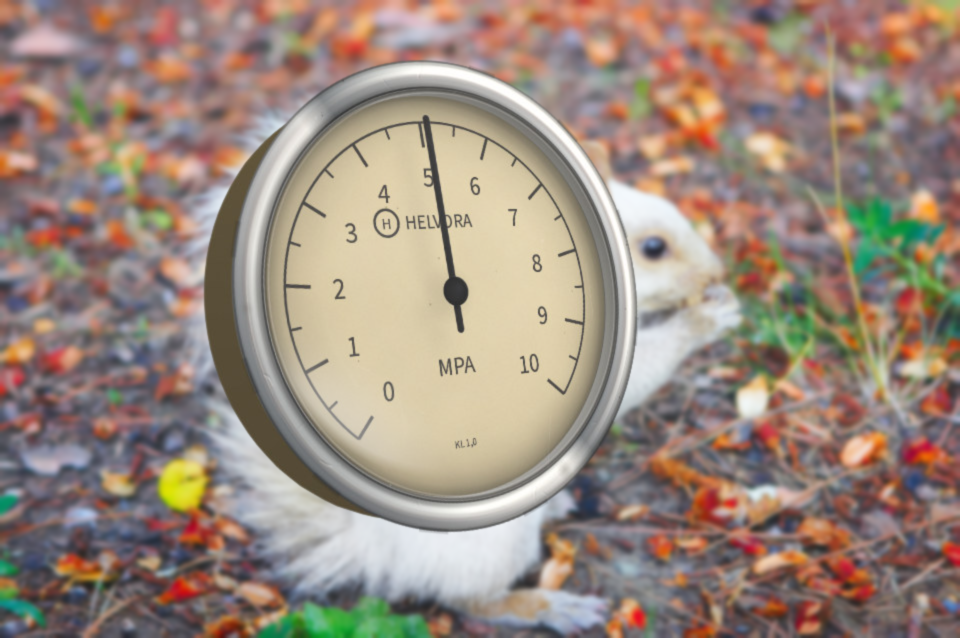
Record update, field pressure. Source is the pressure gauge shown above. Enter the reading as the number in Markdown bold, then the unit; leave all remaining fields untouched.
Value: **5** MPa
